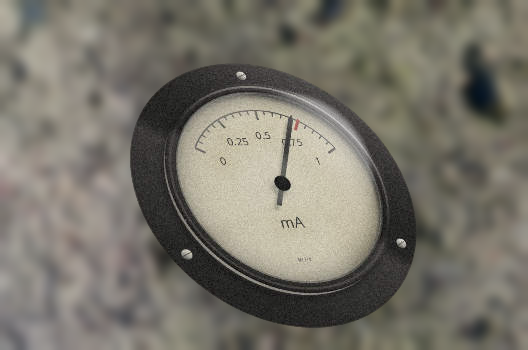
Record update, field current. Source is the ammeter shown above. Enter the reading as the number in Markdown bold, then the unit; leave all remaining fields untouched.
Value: **0.7** mA
